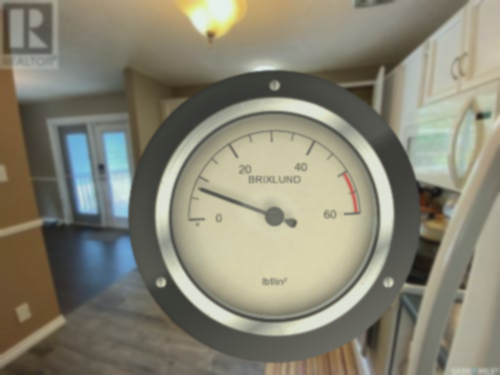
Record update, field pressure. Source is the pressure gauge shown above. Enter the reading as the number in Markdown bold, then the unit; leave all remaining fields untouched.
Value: **7.5** psi
